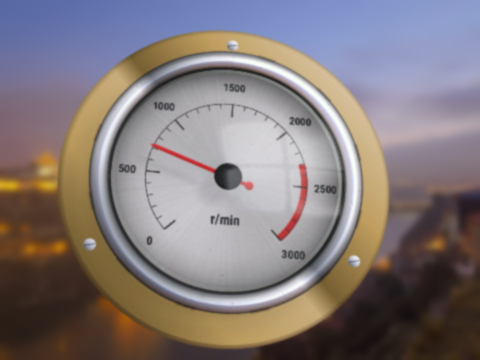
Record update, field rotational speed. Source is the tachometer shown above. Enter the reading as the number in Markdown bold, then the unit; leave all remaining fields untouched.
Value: **700** rpm
